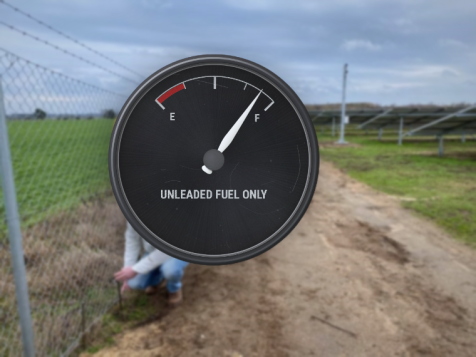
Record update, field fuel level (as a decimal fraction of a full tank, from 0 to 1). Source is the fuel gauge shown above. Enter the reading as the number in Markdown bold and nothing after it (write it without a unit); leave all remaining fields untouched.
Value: **0.875**
